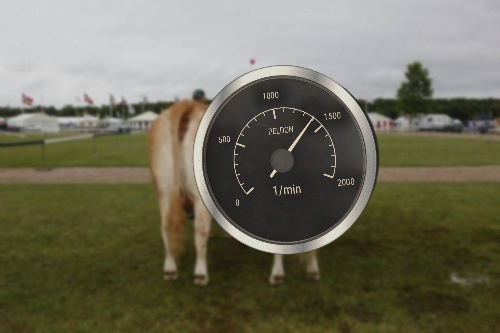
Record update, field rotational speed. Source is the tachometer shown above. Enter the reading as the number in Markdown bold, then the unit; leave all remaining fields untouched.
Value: **1400** rpm
